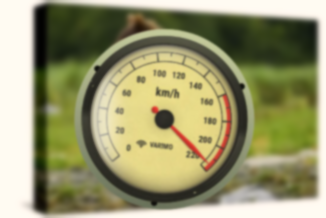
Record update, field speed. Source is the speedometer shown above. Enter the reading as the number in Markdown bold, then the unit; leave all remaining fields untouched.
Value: **215** km/h
